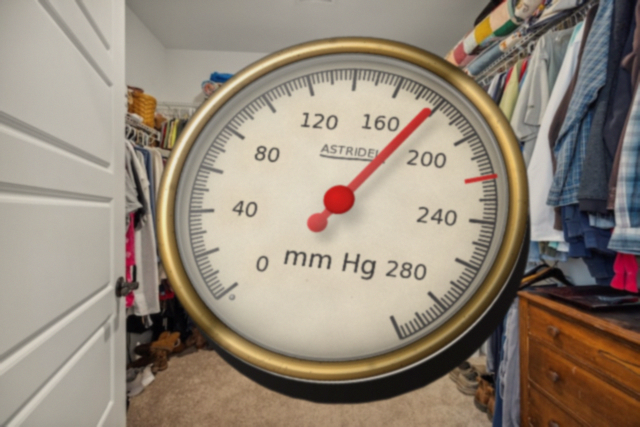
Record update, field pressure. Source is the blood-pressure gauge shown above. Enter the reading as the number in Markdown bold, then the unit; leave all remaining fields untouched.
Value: **180** mmHg
